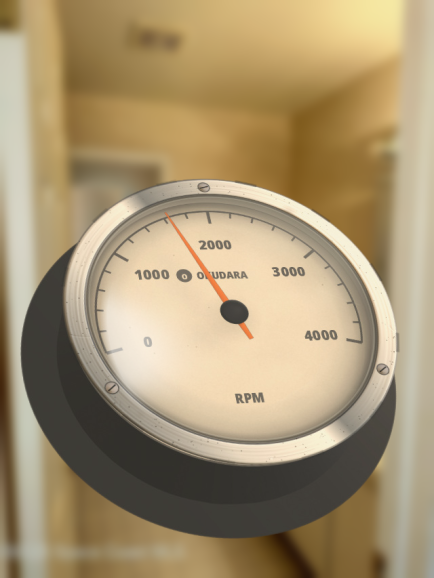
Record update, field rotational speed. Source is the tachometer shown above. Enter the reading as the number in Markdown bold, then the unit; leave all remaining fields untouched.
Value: **1600** rpm
